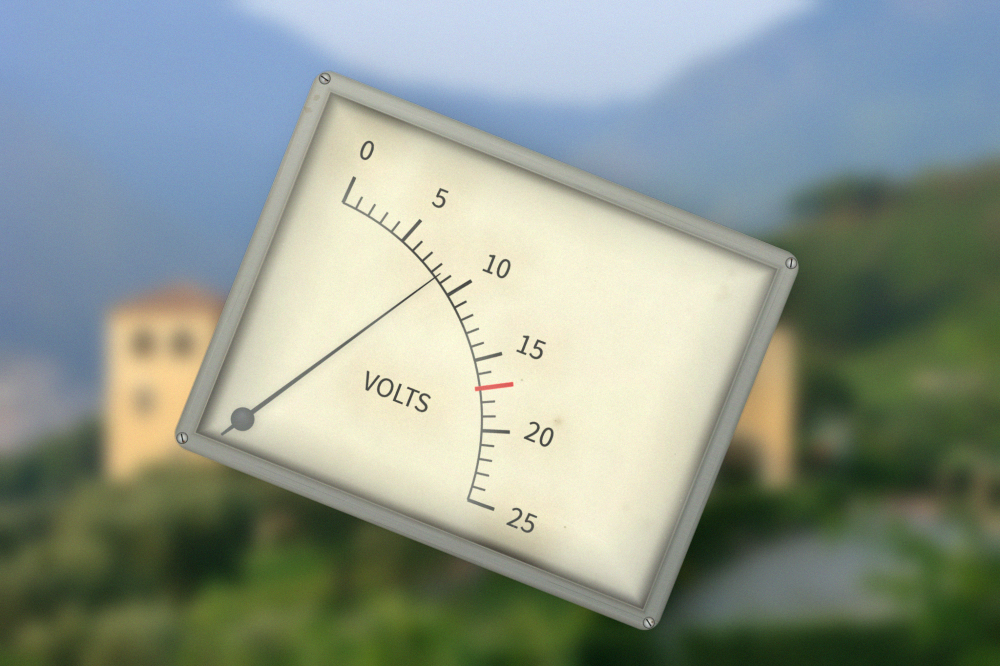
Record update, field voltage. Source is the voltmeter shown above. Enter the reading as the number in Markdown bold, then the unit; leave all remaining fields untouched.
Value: **8.5** V
